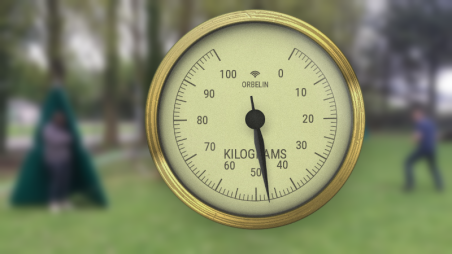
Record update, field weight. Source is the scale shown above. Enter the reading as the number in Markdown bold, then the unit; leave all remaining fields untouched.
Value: **47** kg
